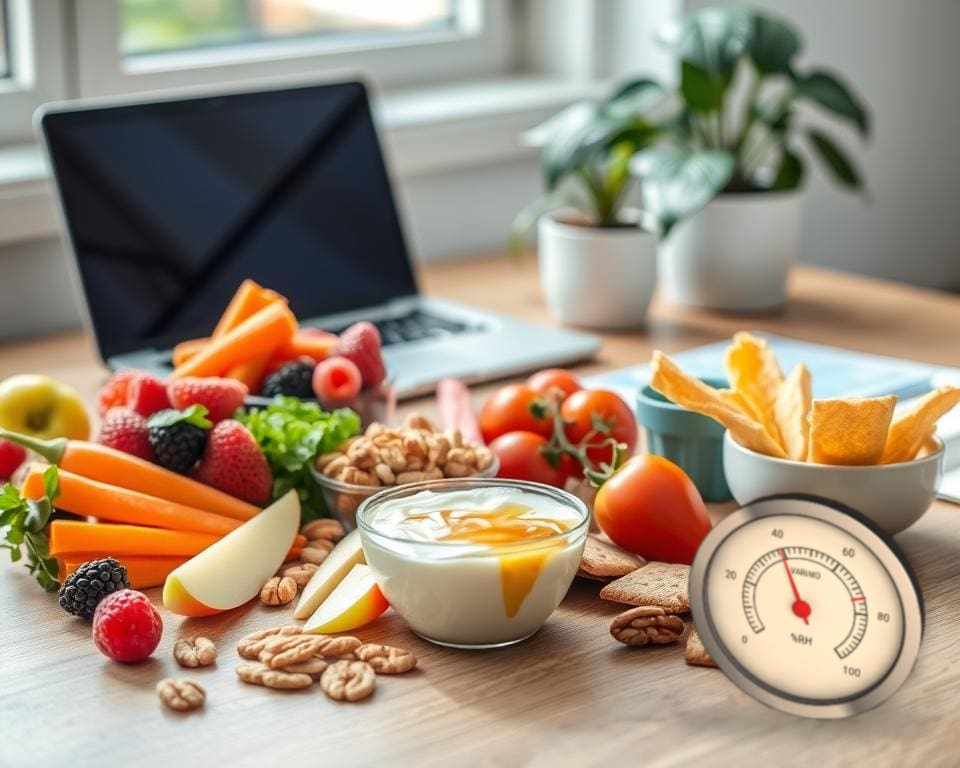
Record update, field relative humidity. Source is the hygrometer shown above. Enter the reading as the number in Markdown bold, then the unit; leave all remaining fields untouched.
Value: **40** %
